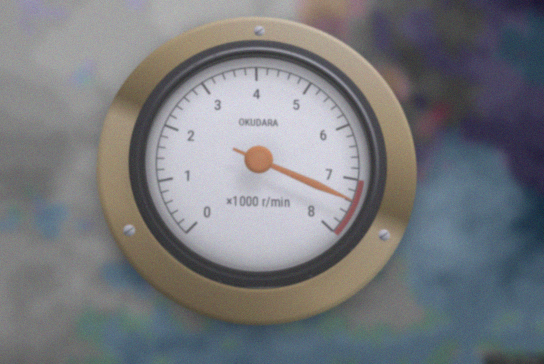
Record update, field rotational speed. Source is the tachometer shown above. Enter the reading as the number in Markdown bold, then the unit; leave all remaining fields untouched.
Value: **7400** rpm
